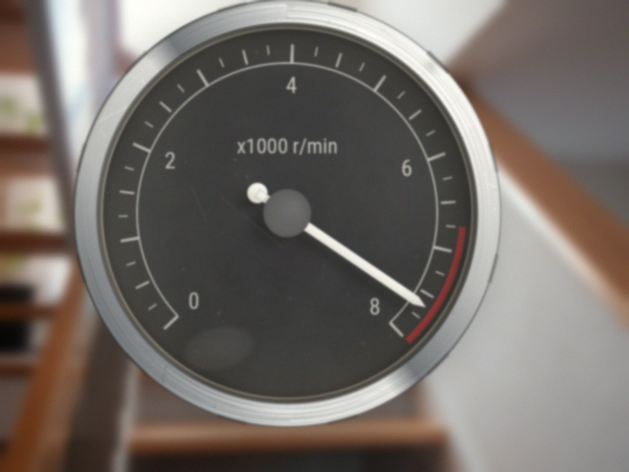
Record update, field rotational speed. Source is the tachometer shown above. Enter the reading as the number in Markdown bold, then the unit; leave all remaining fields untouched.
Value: **7625** rpm
